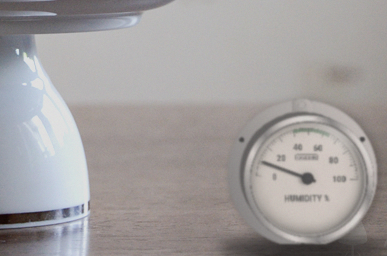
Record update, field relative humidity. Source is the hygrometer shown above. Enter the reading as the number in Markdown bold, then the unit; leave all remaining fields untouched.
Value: **10** %
